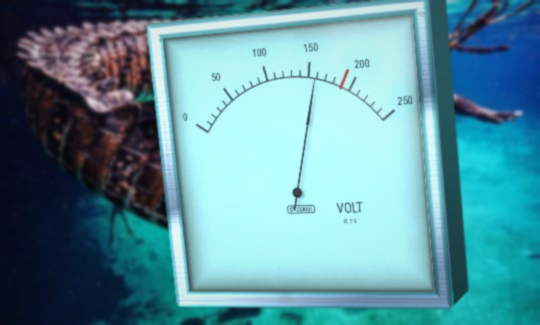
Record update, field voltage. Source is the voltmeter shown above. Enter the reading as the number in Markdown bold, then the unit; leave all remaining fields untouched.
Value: **160** V
